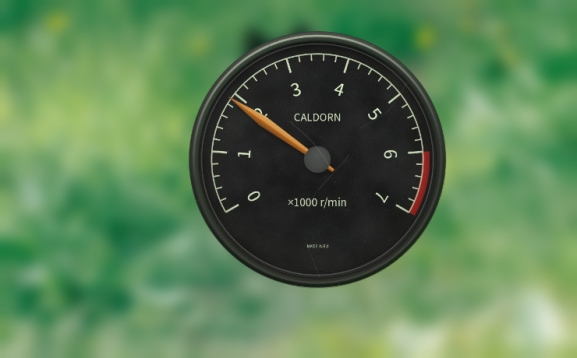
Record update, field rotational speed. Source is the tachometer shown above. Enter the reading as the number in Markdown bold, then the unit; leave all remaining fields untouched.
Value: **1900** rpm
